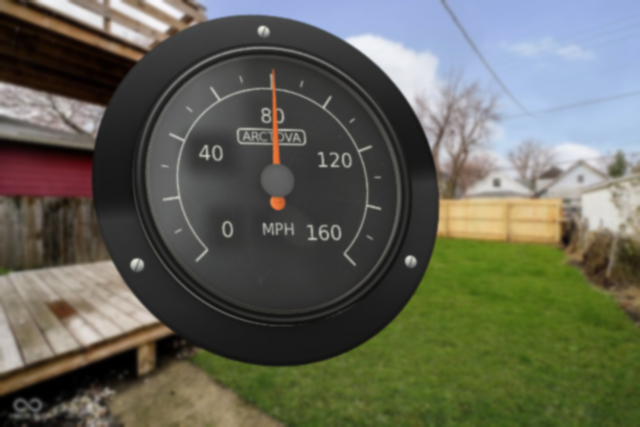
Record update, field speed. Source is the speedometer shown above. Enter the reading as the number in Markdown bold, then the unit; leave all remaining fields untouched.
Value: **80** mph
